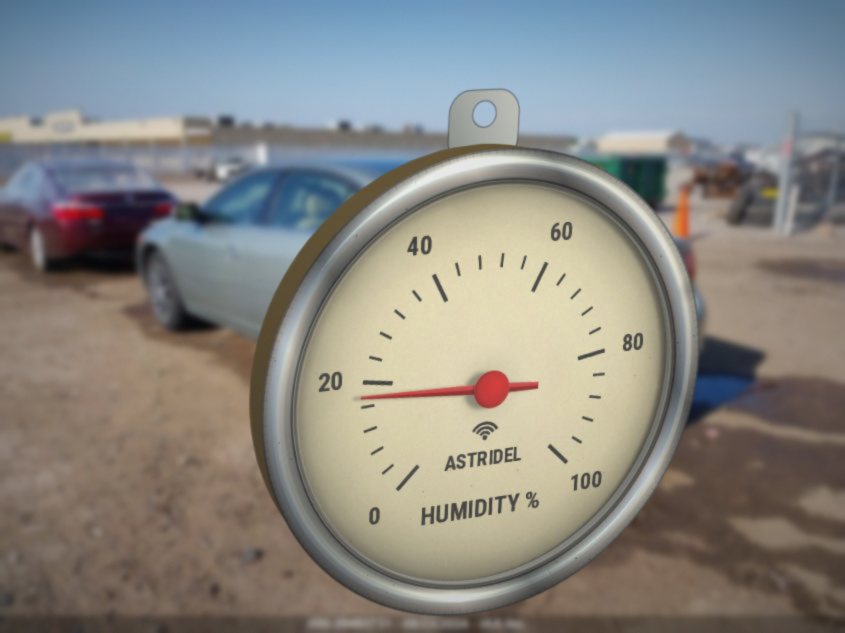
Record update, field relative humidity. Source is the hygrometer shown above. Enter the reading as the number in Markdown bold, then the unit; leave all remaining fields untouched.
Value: **18** %
